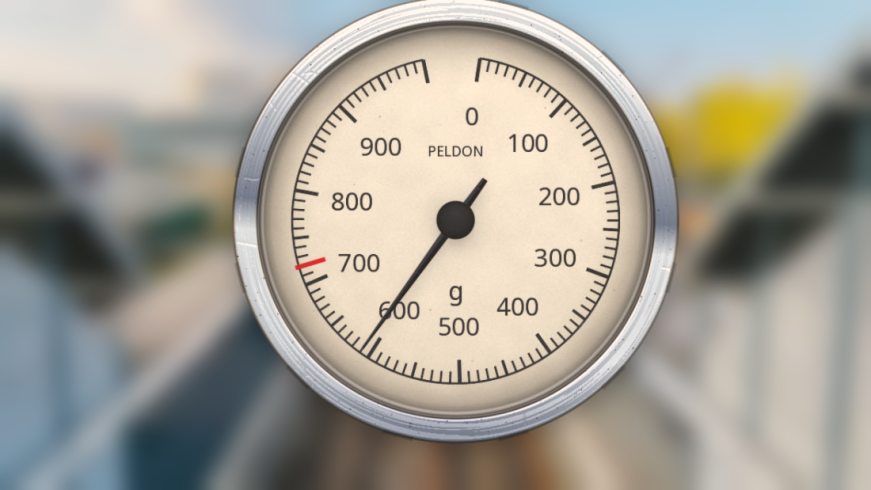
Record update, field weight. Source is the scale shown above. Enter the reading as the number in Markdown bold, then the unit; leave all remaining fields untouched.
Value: **610** g
